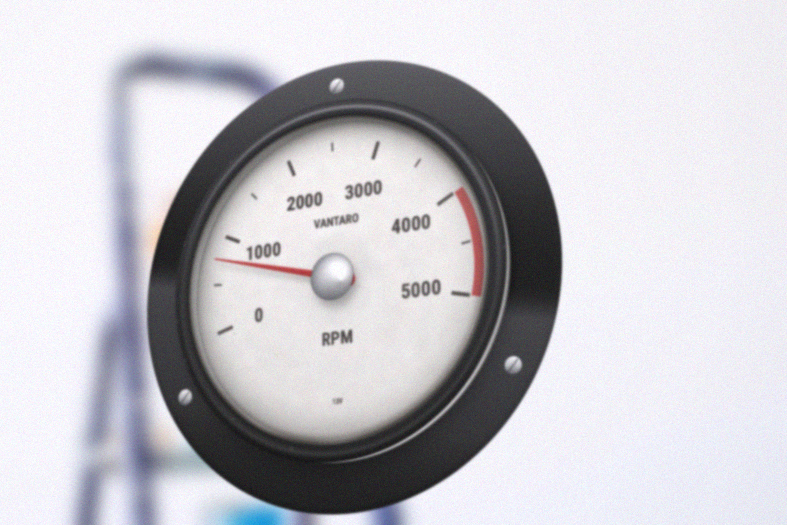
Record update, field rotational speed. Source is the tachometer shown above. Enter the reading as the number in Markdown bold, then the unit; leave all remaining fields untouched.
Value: **750** rpm
